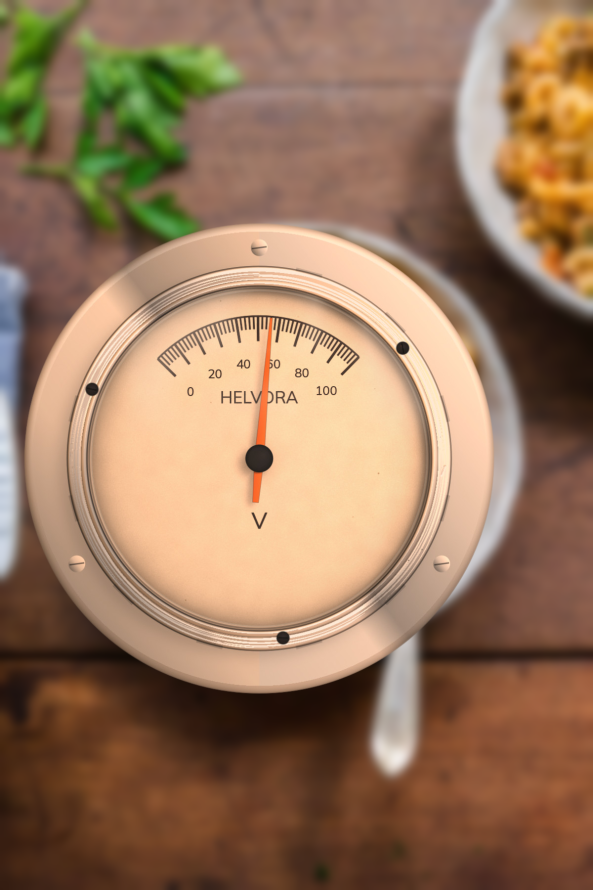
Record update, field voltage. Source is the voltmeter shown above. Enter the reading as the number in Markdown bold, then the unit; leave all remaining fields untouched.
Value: **56** V
